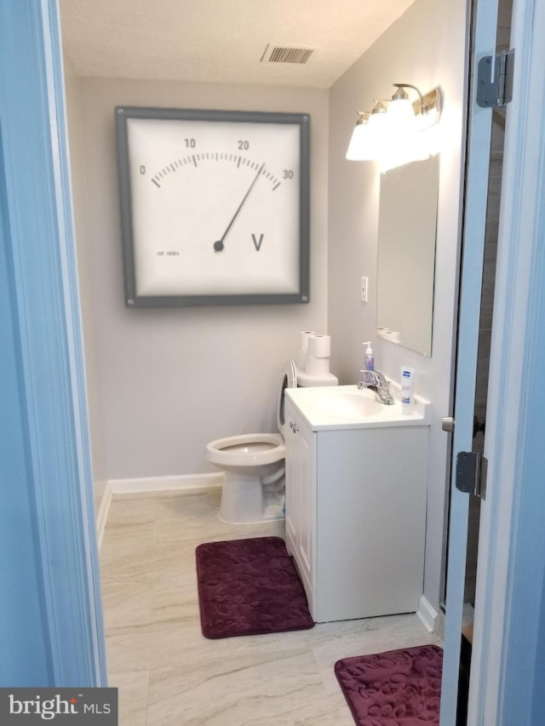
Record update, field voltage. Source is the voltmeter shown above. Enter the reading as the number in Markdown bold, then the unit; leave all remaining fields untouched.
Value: **25** V
